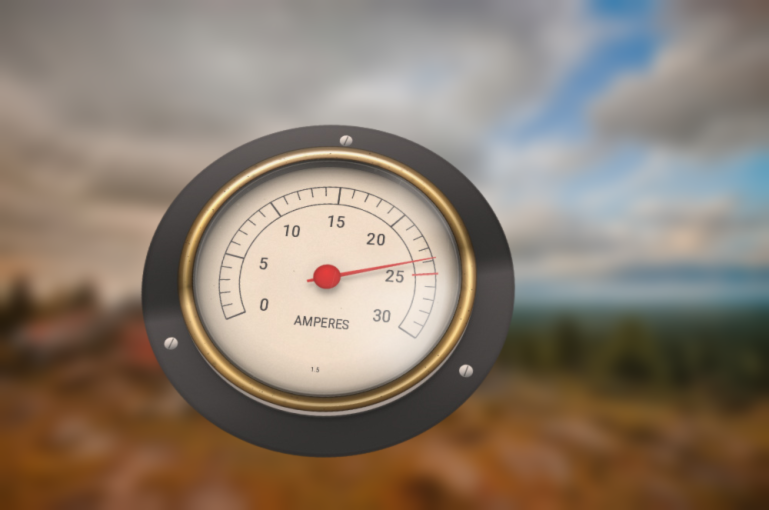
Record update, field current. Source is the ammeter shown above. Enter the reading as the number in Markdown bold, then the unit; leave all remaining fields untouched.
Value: **24** A
